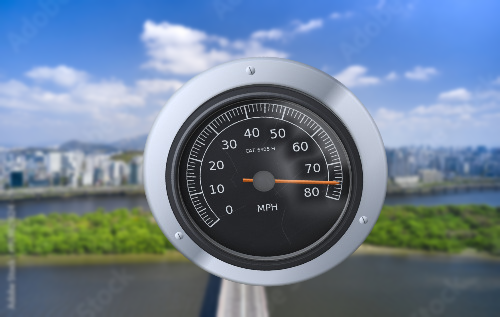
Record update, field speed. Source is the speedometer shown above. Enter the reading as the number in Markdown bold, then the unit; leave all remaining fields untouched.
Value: **75** mph
